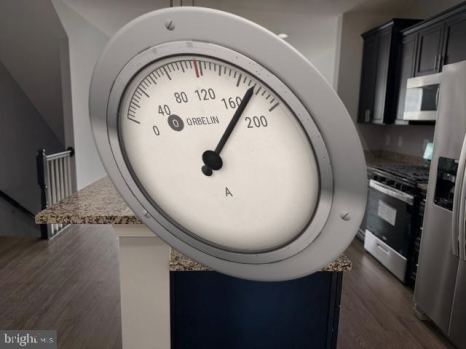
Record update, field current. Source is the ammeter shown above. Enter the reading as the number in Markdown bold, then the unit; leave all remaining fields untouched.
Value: **175** A
